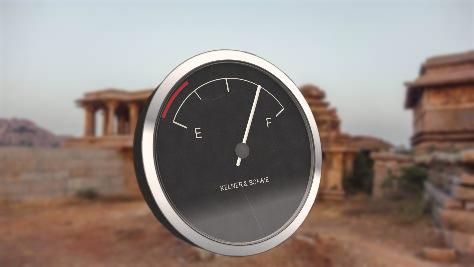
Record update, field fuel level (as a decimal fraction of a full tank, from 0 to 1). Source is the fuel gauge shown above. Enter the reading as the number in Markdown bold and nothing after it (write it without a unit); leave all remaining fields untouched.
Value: **0.75**
